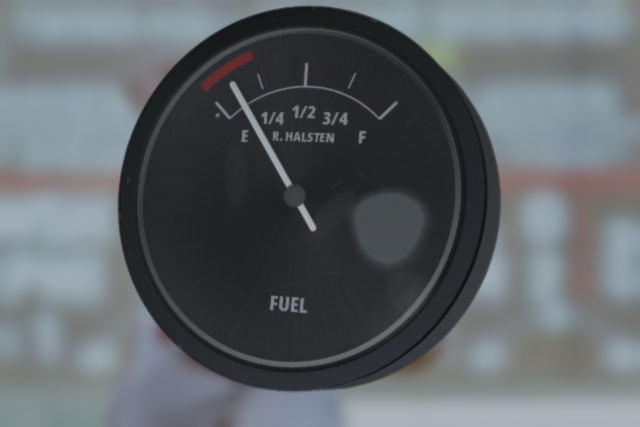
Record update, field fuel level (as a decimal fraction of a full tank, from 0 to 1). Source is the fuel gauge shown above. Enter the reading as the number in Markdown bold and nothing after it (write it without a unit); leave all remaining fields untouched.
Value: **0.125**
